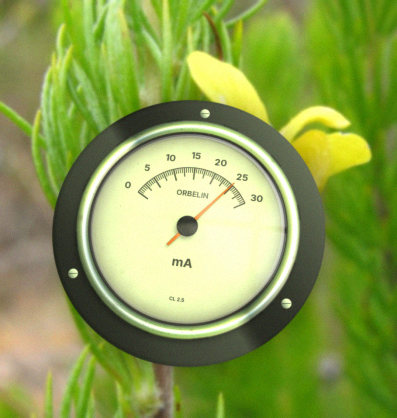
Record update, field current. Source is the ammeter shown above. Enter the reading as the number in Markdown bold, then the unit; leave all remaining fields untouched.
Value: **25** mA
